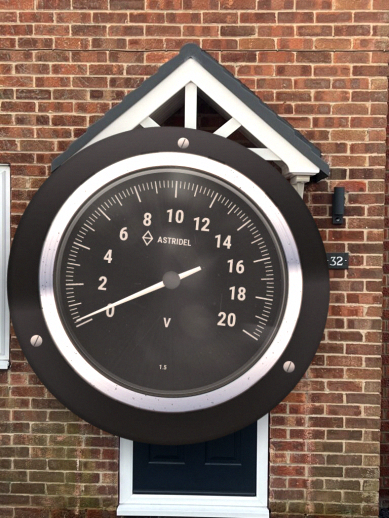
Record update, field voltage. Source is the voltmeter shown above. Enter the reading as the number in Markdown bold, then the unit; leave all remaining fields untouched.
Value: **0.2** V
